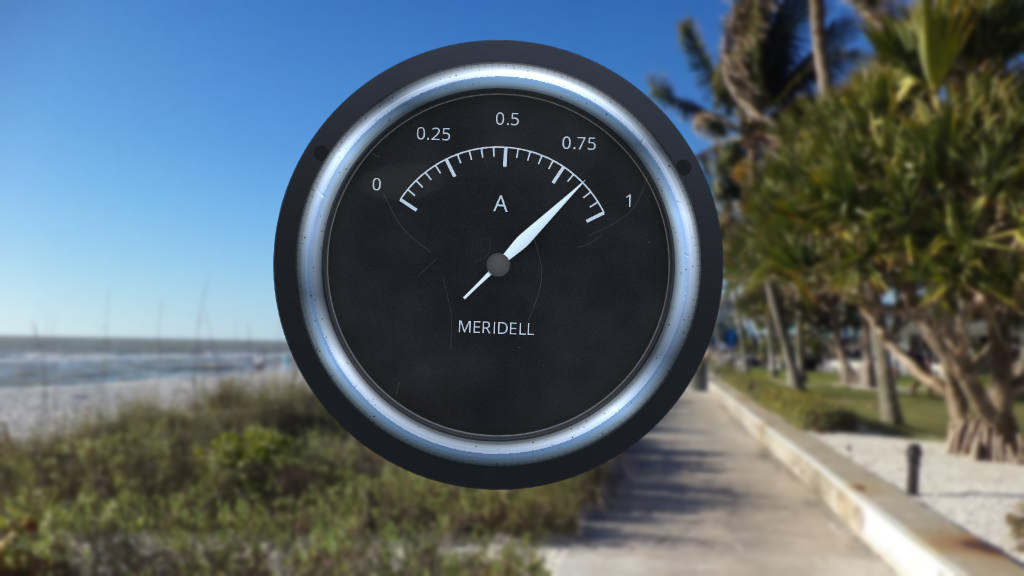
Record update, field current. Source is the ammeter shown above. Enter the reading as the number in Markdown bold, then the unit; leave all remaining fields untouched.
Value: **0.85** A
